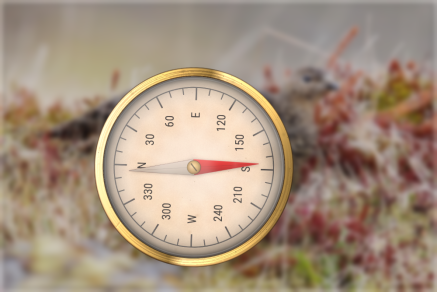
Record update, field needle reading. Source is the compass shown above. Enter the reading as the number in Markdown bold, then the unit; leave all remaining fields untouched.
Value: **175** °
